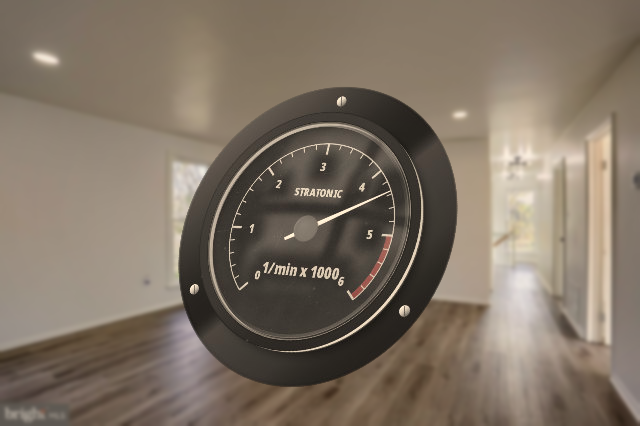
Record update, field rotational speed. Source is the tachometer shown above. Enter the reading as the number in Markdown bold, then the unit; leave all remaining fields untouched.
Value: **4400** rpm
